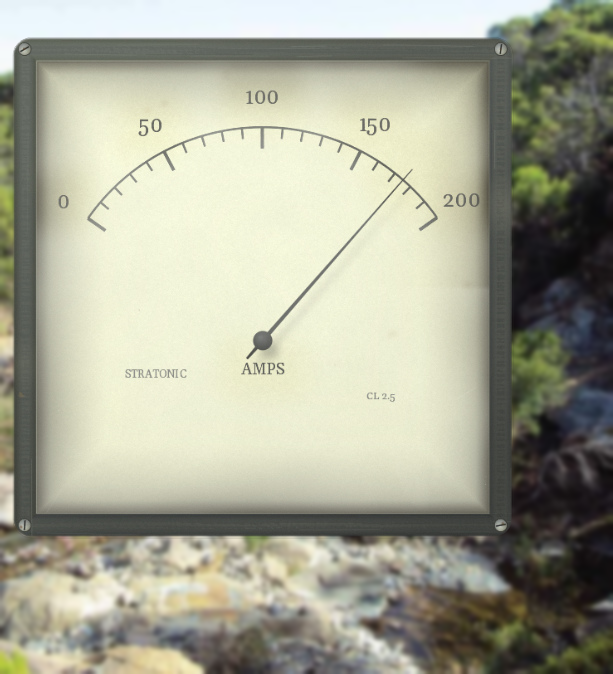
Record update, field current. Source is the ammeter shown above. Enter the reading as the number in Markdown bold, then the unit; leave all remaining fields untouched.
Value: **175** A
